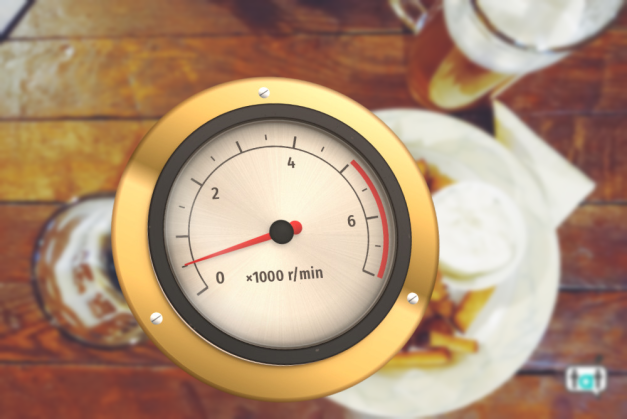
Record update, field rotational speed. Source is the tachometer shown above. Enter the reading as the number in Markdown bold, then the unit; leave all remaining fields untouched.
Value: **500** rpm
